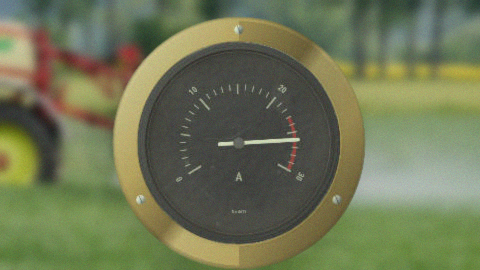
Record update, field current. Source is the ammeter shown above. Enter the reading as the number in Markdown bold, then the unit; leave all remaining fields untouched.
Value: **26** A
